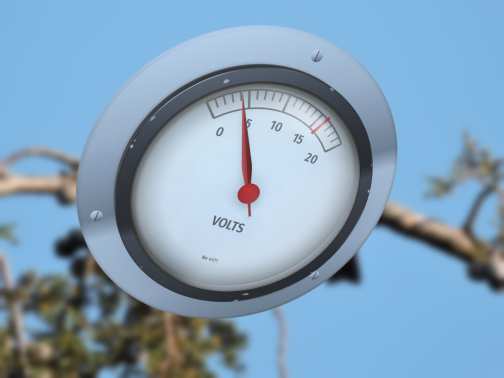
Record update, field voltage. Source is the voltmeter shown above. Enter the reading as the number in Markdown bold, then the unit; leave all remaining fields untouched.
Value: **4** V
